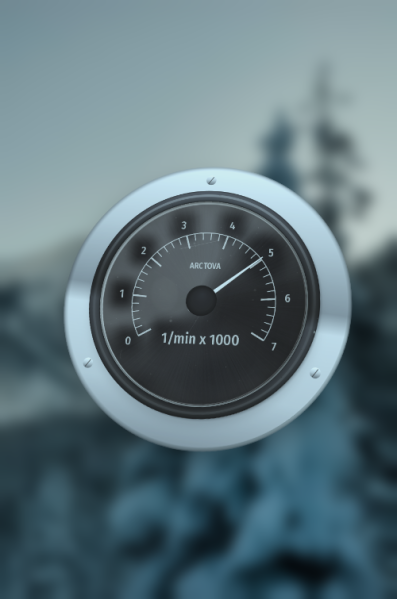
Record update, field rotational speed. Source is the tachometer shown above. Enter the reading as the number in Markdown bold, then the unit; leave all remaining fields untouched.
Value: **5000** rpm
